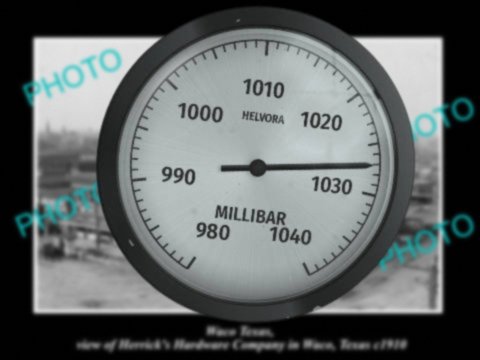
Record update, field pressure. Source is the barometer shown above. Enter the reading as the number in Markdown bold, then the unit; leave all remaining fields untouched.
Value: **1027** mbar
